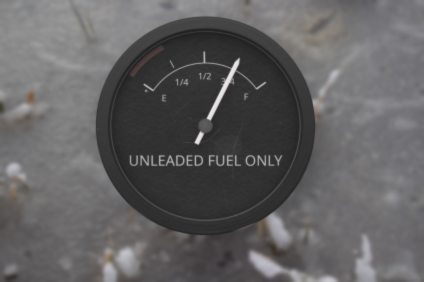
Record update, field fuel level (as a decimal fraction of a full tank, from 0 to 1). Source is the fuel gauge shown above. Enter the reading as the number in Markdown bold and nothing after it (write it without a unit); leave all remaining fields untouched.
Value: **0.75**
